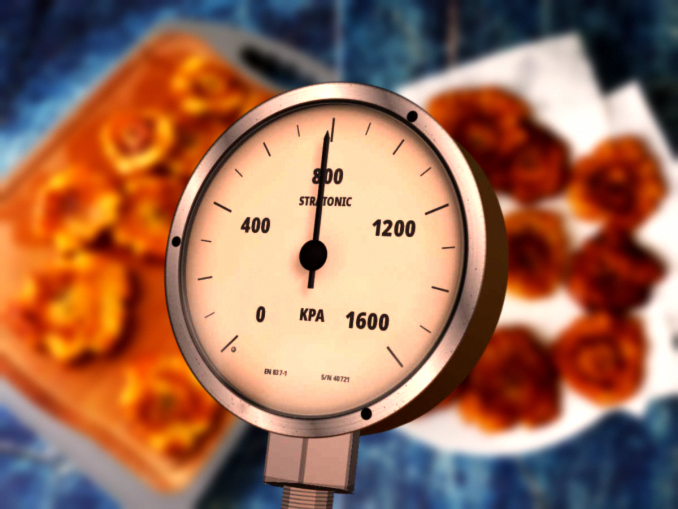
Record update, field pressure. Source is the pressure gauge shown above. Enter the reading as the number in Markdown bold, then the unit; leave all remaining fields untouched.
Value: **800** kPa
